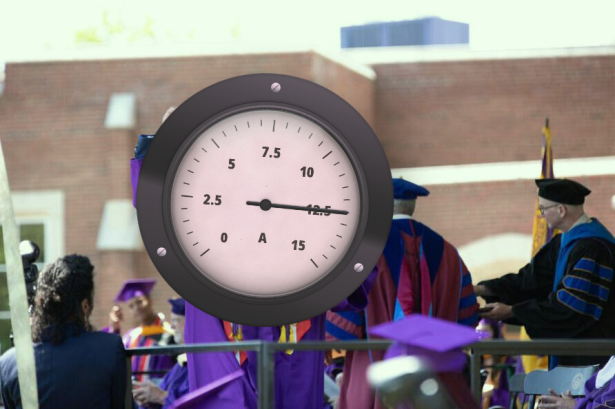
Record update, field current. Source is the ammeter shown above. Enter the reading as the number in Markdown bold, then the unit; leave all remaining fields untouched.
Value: **12.5** A
